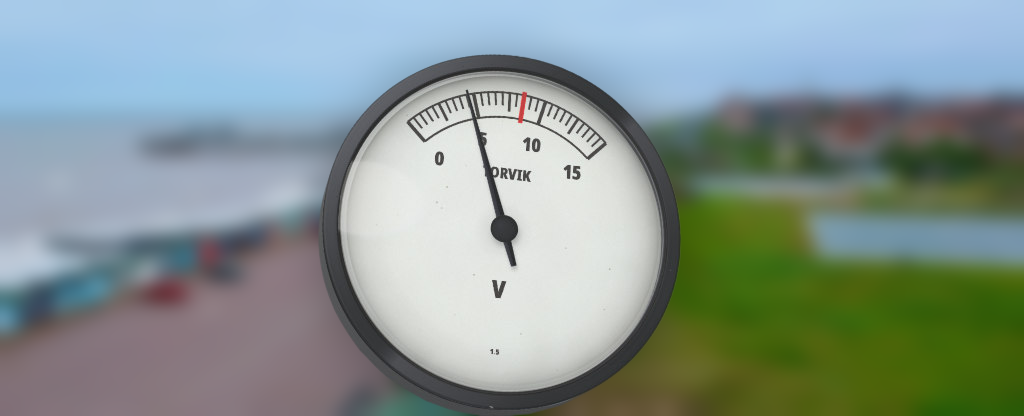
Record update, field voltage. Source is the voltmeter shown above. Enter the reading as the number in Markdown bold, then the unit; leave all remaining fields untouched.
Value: **4.5** V
